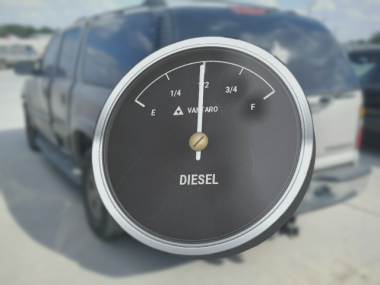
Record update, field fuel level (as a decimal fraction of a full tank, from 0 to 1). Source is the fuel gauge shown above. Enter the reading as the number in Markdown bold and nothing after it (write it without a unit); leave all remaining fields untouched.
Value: **0.5**
